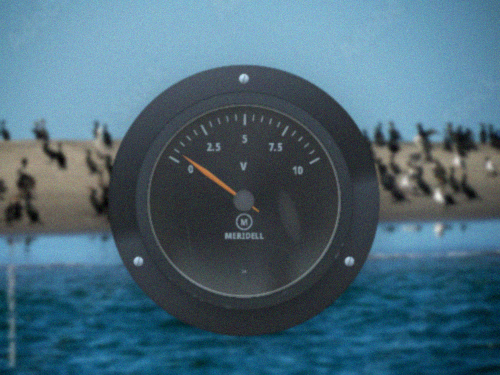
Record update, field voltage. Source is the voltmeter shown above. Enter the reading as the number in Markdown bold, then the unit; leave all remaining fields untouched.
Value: **0.5** V
